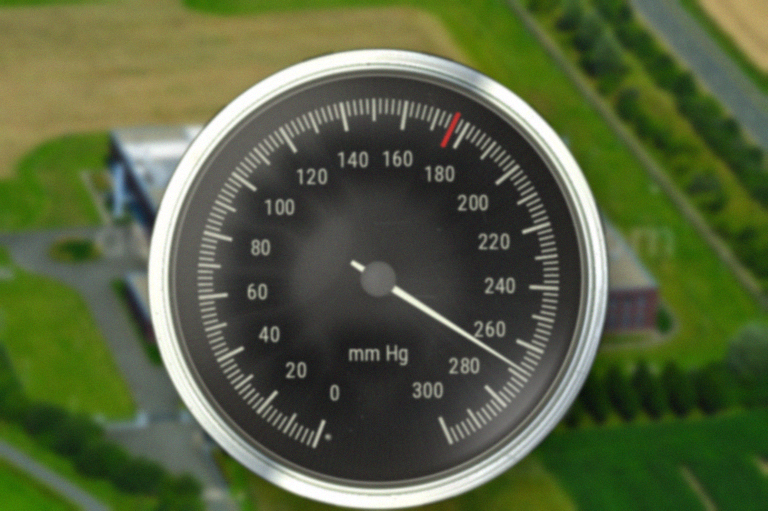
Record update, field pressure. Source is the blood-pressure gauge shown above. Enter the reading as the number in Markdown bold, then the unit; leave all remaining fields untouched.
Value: **268** mmHg
